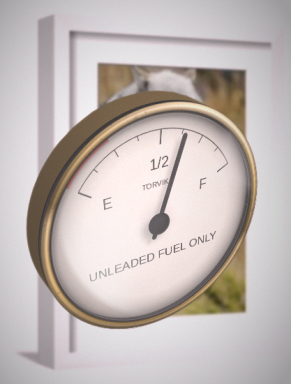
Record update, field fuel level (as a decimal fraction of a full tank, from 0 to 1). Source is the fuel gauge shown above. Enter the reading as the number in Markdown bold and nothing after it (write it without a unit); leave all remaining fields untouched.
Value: **0.625**
